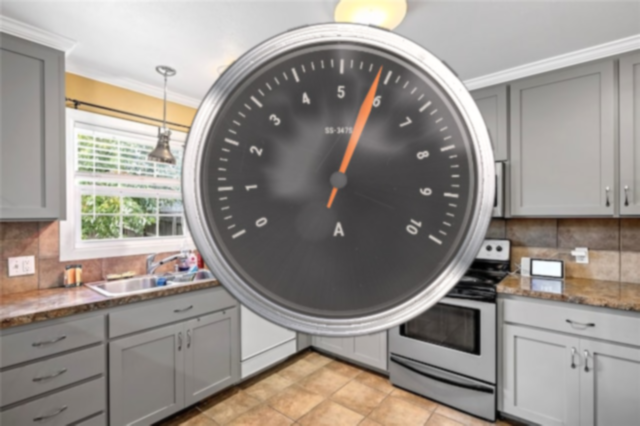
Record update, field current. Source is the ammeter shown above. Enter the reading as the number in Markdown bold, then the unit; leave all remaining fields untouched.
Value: **5.8** A
